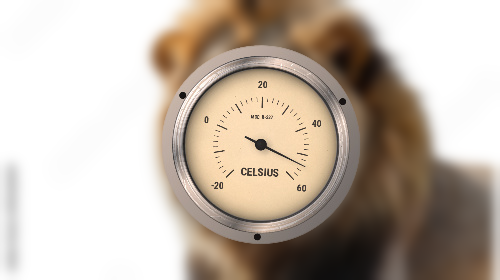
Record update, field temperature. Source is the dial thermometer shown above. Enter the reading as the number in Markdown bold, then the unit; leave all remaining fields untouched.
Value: **54** °C
